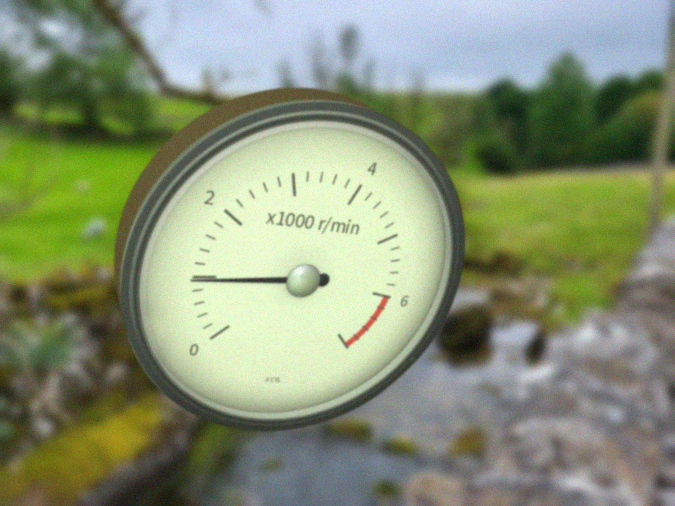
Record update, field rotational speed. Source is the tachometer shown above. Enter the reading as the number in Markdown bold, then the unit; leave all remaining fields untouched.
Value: **1000** rpm
